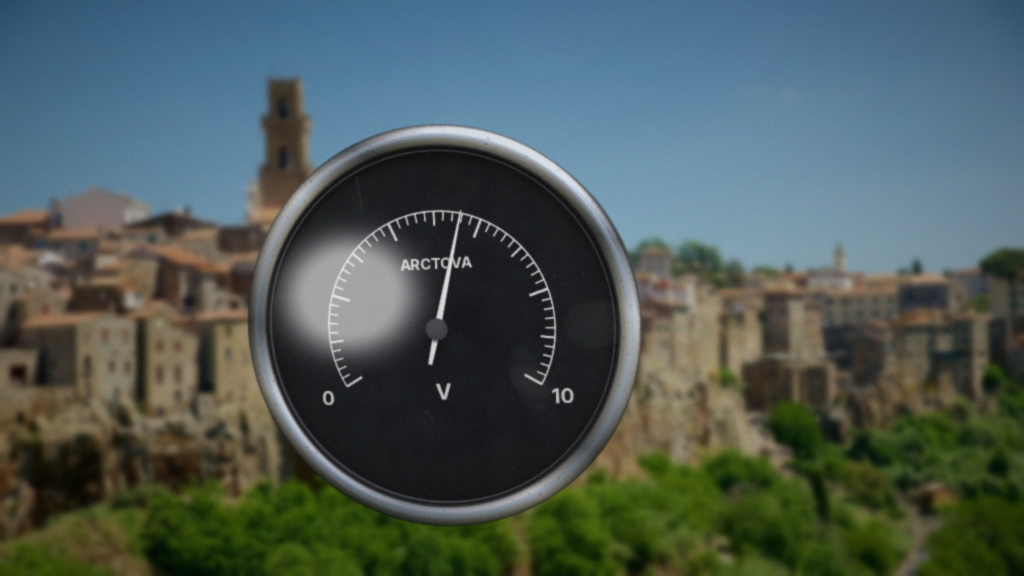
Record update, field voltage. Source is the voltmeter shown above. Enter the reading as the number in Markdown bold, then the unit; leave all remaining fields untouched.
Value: **5.6** V
